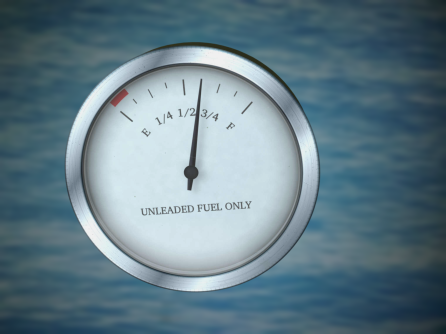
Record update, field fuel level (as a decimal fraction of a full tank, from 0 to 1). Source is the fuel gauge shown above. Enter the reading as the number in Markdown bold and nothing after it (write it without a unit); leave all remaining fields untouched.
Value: **0.625**
